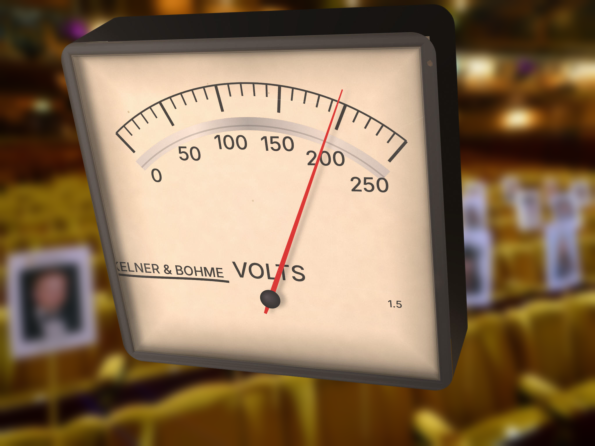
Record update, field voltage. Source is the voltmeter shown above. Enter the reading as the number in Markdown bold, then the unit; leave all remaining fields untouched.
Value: **195** V
